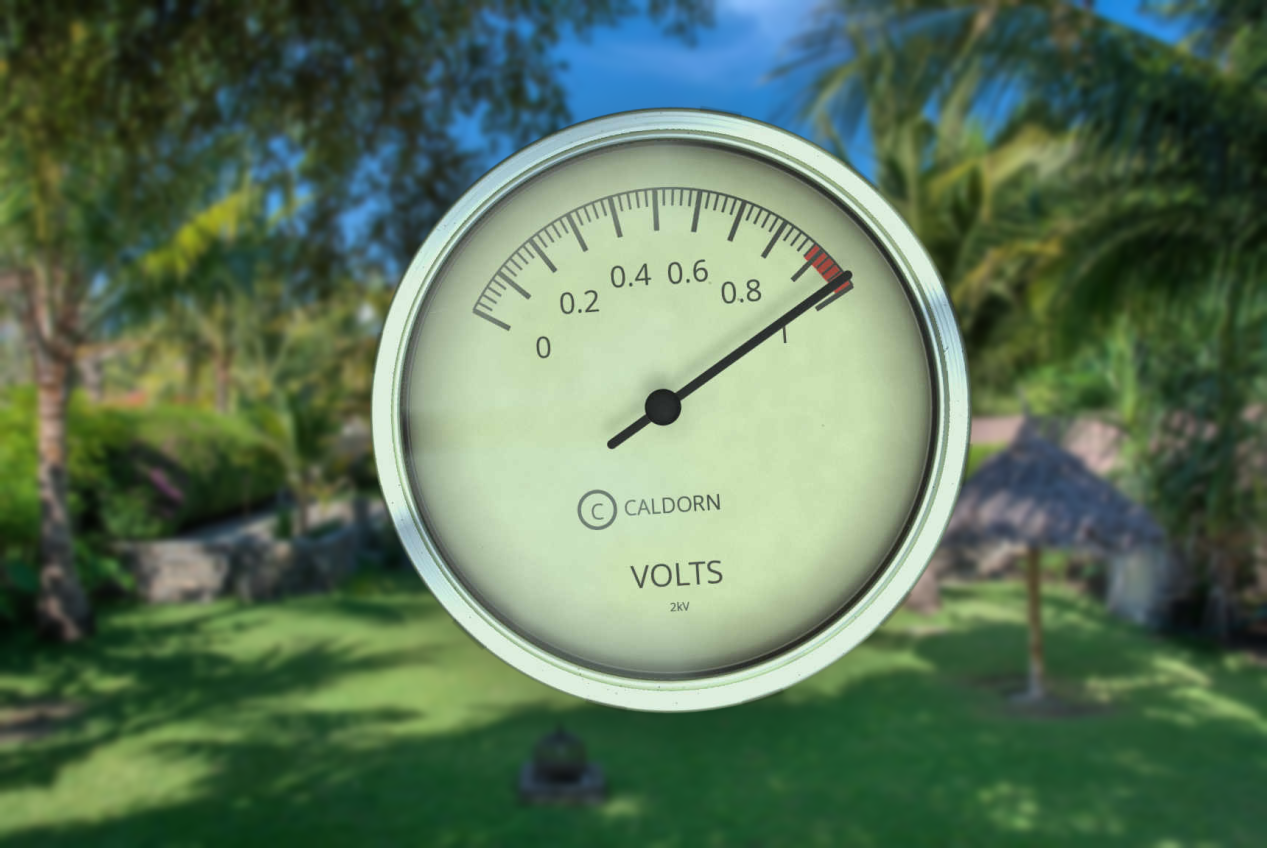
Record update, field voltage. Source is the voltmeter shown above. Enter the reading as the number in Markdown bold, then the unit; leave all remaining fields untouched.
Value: **0.98** V
